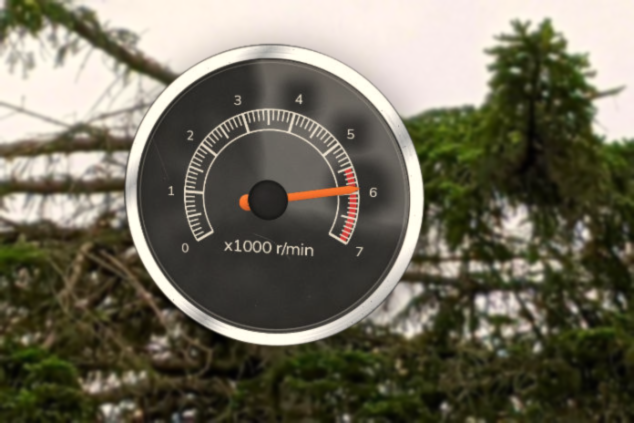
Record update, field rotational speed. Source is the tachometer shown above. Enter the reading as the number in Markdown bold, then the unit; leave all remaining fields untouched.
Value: **5900** rpm
